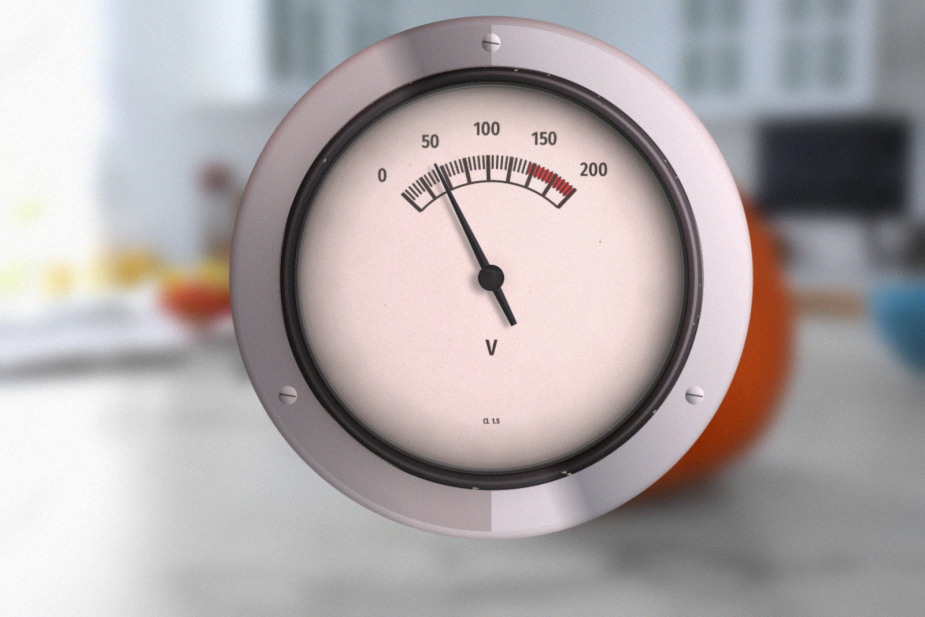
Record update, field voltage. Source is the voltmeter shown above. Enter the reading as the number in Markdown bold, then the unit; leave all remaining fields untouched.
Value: **45** V
